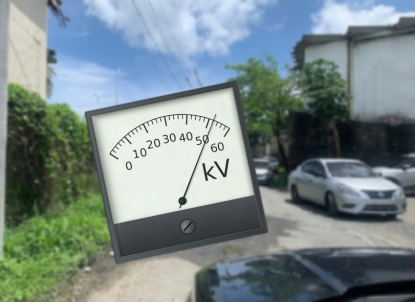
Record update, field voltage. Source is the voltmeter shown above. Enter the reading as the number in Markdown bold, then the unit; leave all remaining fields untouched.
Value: **52** kV
